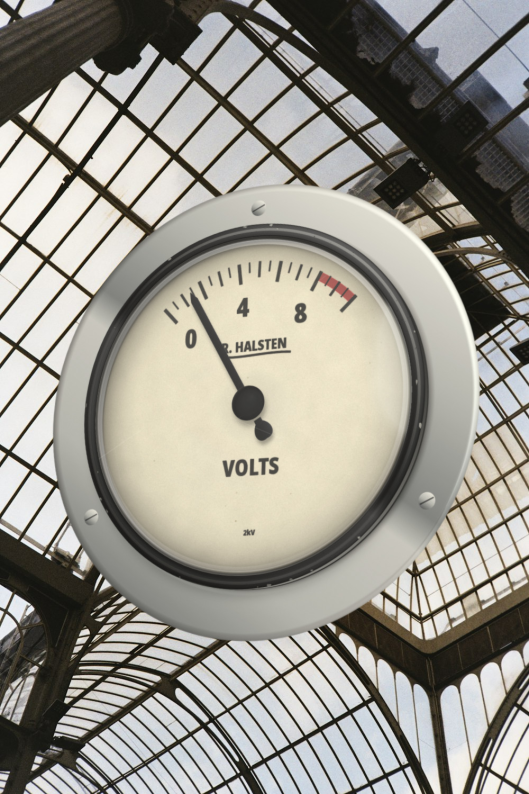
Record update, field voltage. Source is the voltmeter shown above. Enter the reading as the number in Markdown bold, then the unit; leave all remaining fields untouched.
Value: **1.5** V
